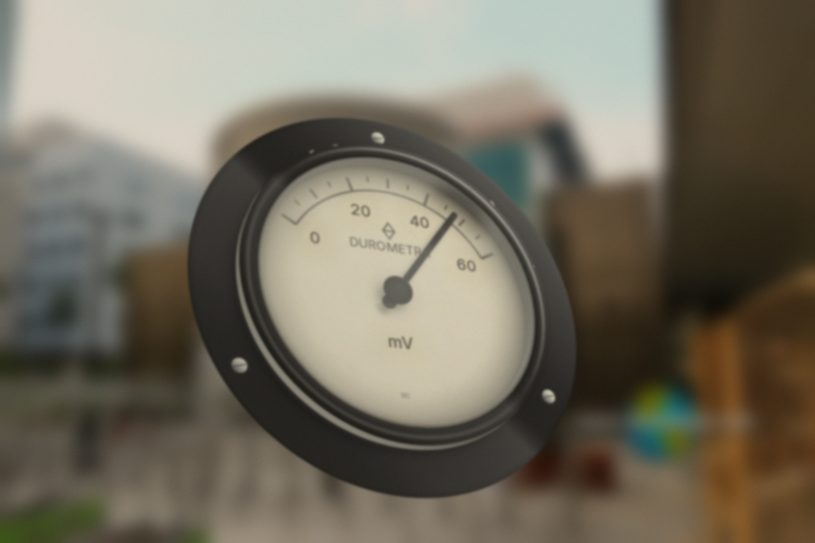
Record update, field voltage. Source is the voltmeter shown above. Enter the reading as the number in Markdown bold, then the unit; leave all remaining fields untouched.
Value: **47.5** mV
